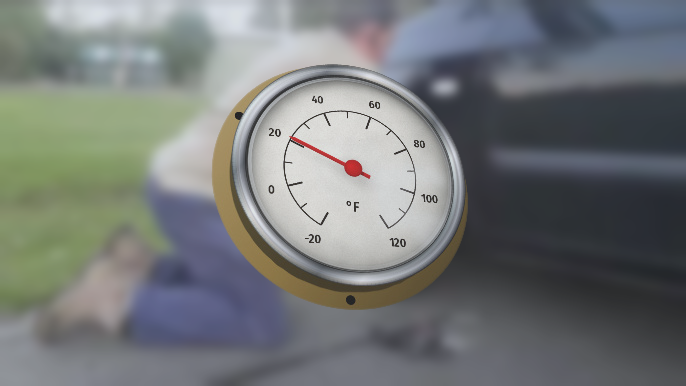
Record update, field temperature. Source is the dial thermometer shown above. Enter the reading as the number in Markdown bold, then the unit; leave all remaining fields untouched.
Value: **20** °F
